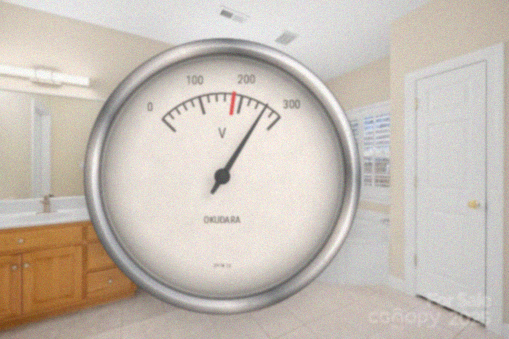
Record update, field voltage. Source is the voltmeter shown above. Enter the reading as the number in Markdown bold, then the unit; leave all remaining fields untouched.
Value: **260** V
